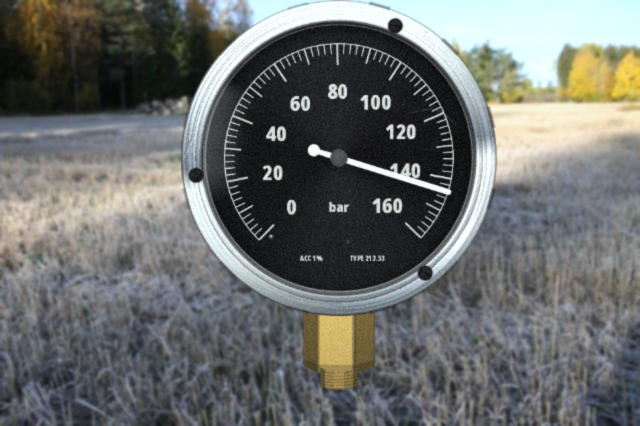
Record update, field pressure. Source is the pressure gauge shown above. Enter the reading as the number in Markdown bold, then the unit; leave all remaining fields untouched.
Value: **144** bar
